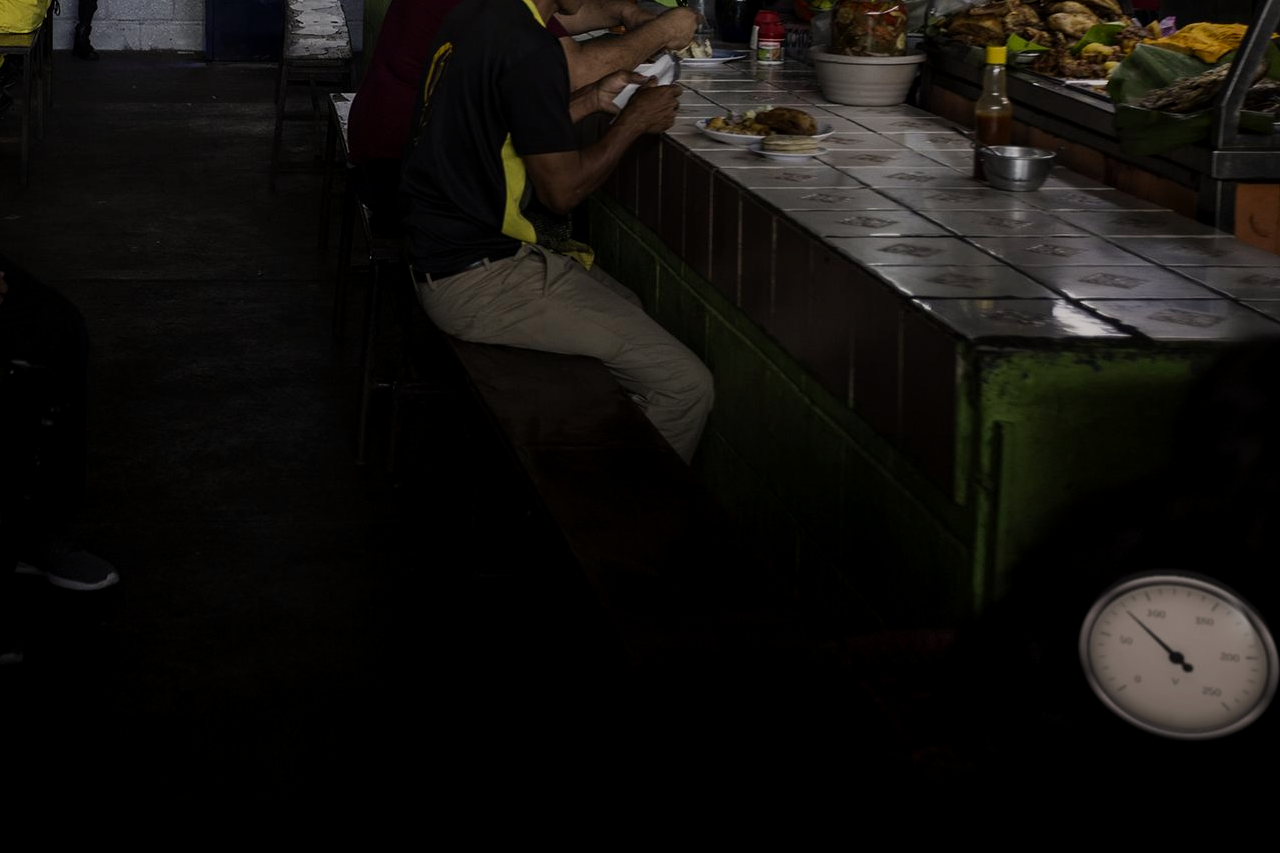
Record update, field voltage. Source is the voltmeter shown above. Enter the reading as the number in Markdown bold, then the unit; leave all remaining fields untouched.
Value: **80** V
